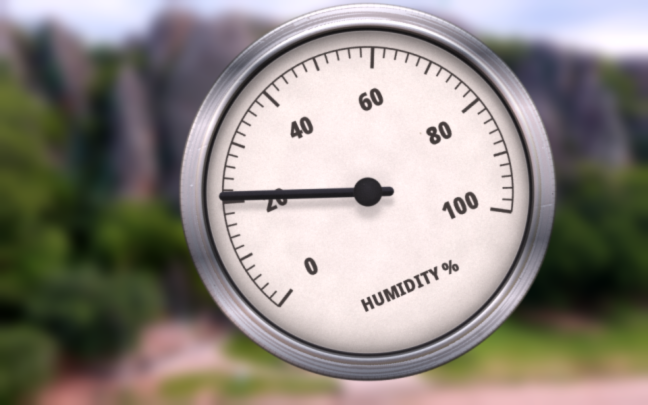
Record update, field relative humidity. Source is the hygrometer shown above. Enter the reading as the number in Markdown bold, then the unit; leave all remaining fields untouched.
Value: **21** %
